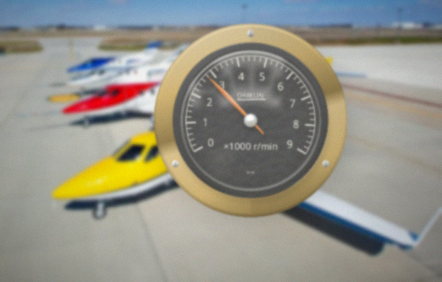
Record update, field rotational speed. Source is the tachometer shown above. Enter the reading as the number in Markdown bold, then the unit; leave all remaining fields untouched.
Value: **2800** rpm
